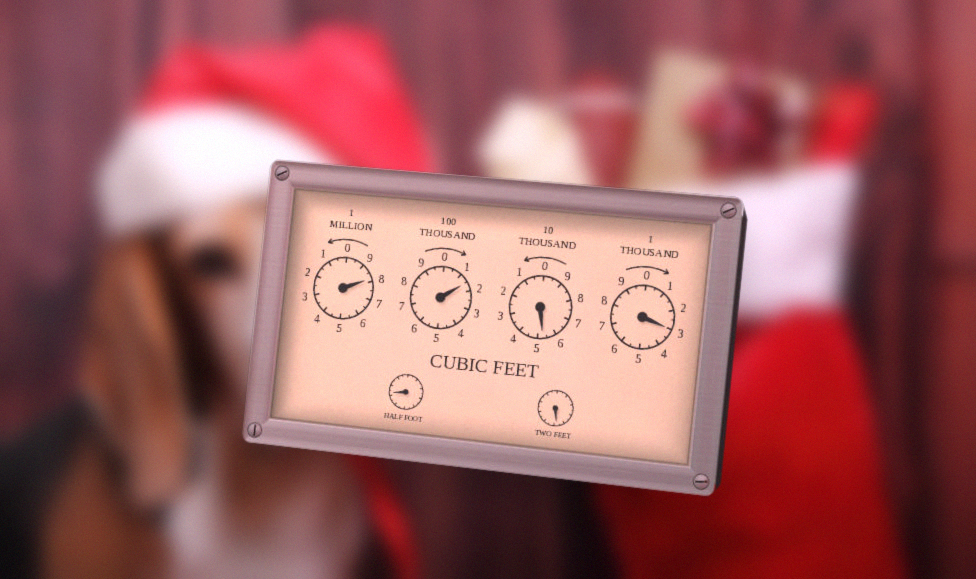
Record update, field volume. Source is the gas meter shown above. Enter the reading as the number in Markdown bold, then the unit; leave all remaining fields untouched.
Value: **815300** ft³
